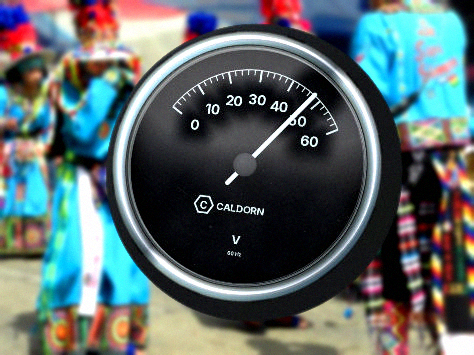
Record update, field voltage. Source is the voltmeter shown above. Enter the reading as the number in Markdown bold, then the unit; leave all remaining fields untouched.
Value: **48** V
